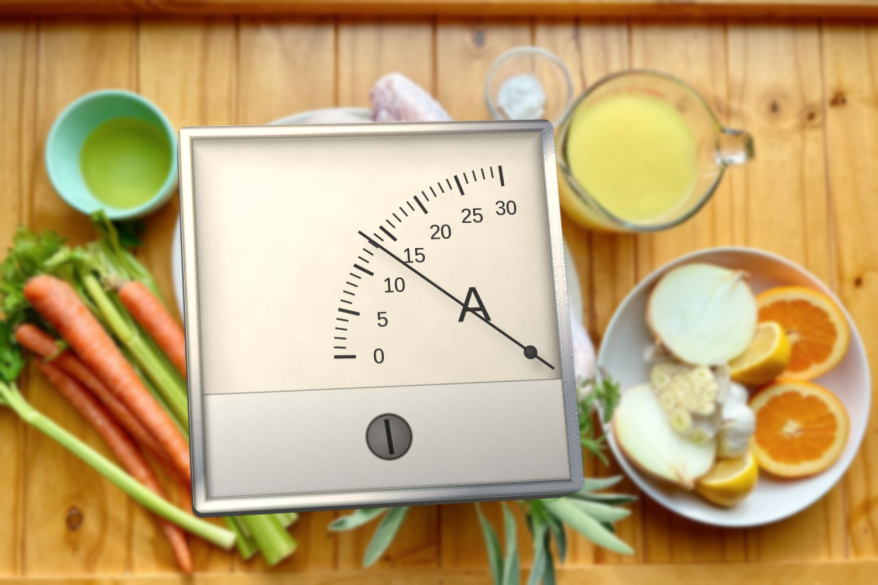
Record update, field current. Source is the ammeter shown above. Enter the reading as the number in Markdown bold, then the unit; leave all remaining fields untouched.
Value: **13** A
